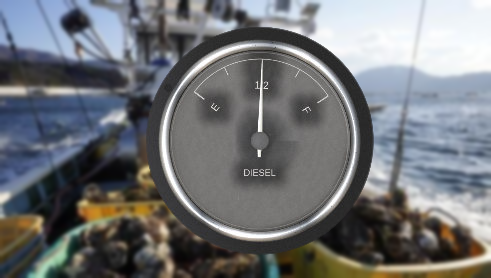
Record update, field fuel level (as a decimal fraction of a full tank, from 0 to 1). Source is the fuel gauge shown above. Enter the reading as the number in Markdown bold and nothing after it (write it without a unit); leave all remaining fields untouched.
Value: **0.5**
